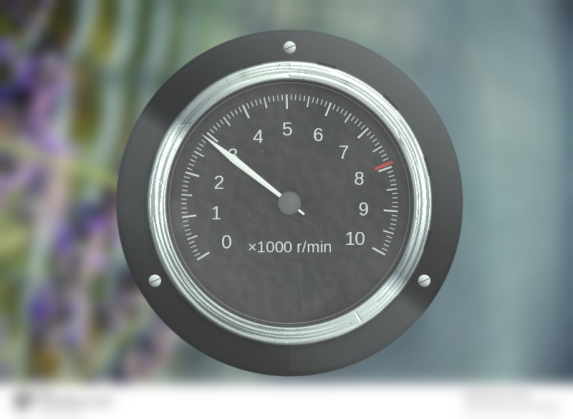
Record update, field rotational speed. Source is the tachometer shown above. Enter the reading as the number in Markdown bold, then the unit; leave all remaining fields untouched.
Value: **2900** rpm
